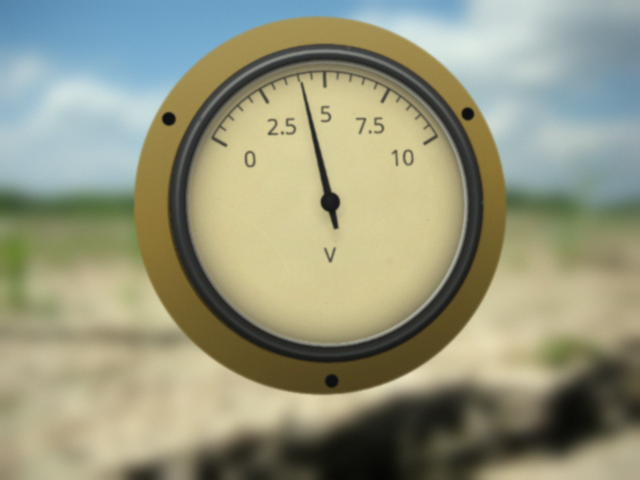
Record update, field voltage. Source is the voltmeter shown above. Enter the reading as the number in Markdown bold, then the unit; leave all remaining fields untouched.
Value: **4** V
